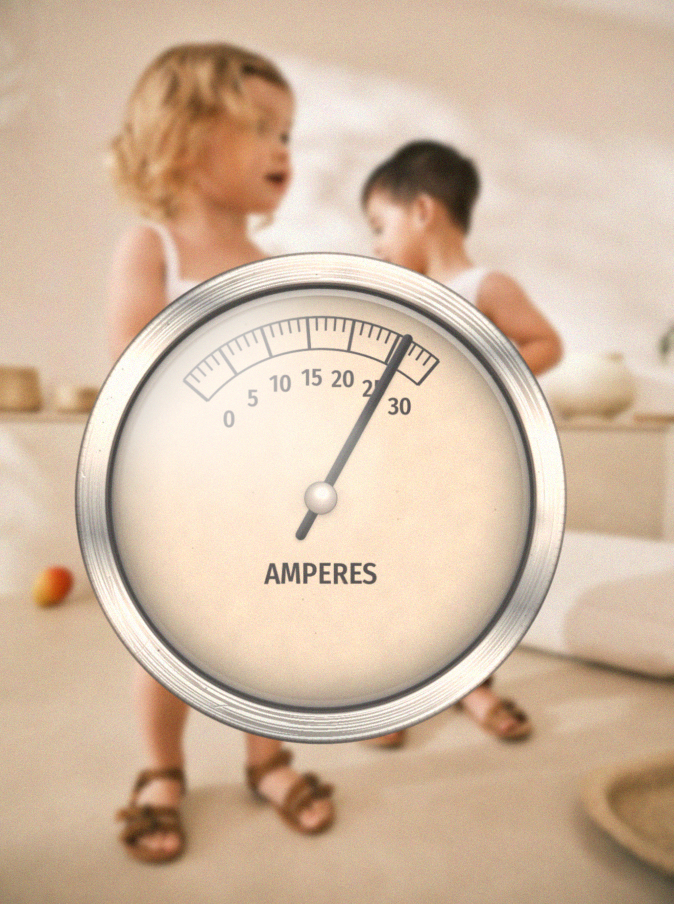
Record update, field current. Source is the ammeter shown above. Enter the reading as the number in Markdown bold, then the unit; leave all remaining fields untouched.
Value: **26** A
